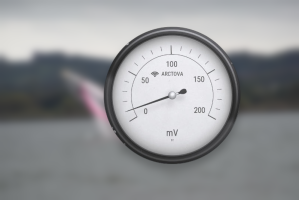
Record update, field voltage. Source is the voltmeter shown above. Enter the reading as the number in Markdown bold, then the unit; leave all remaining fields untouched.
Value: **10** mV
